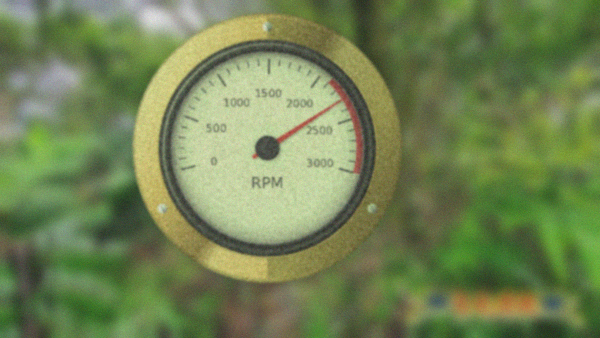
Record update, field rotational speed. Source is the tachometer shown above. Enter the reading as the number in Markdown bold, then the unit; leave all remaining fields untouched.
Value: **2300** rpm
